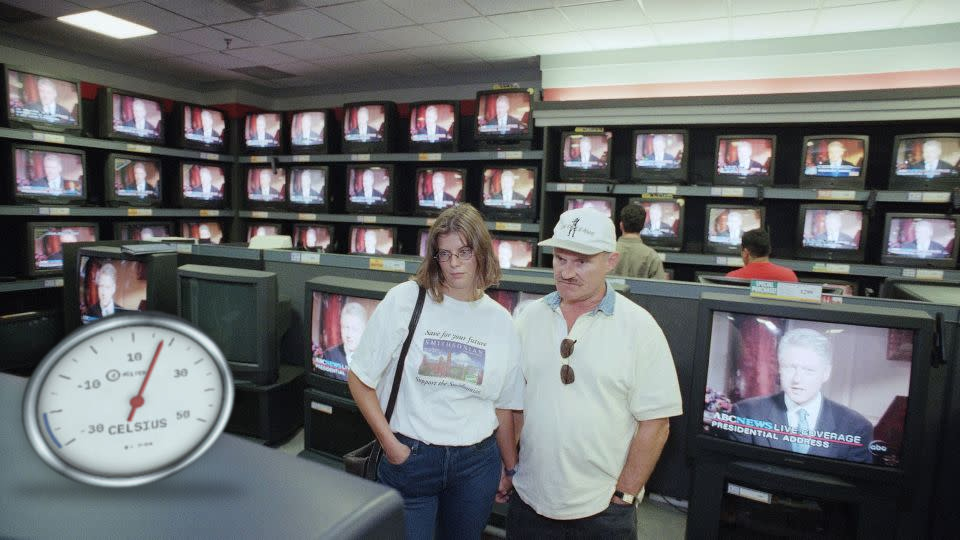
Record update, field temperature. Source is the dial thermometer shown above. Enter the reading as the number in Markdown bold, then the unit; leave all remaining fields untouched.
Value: **17.5** °C
